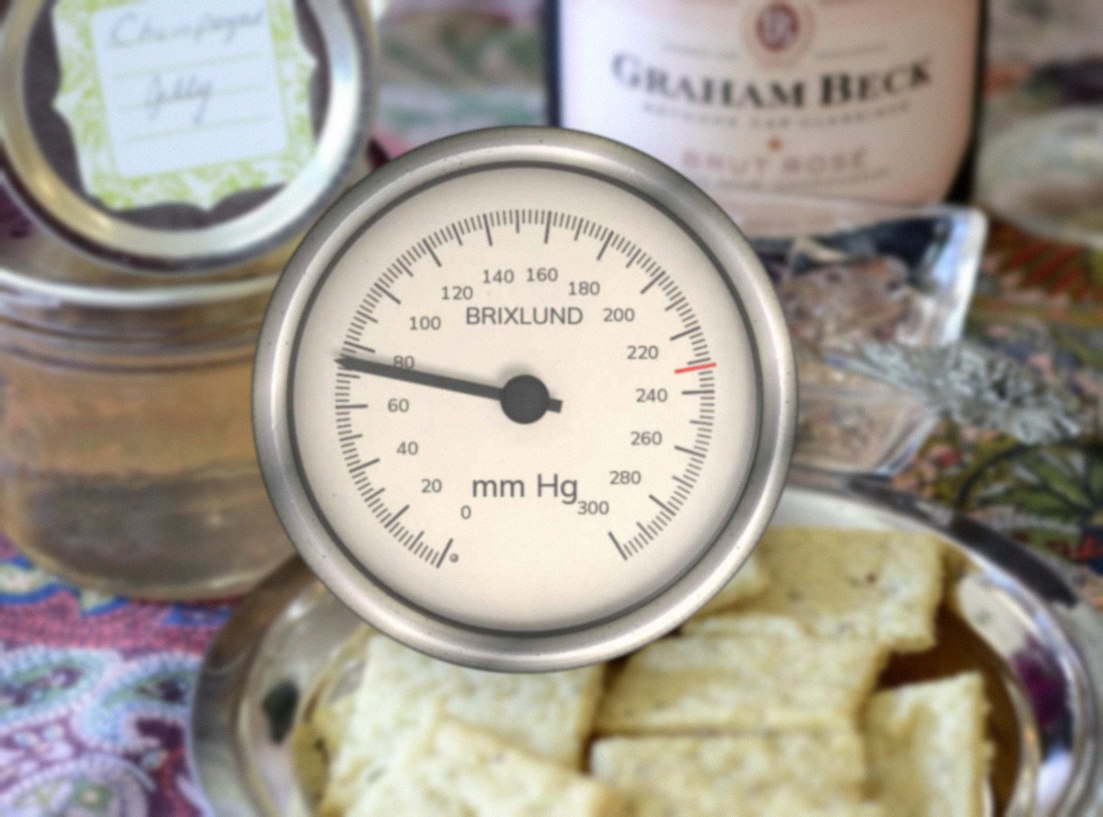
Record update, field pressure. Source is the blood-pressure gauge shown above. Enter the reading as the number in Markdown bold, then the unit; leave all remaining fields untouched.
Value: **74** mmHg
